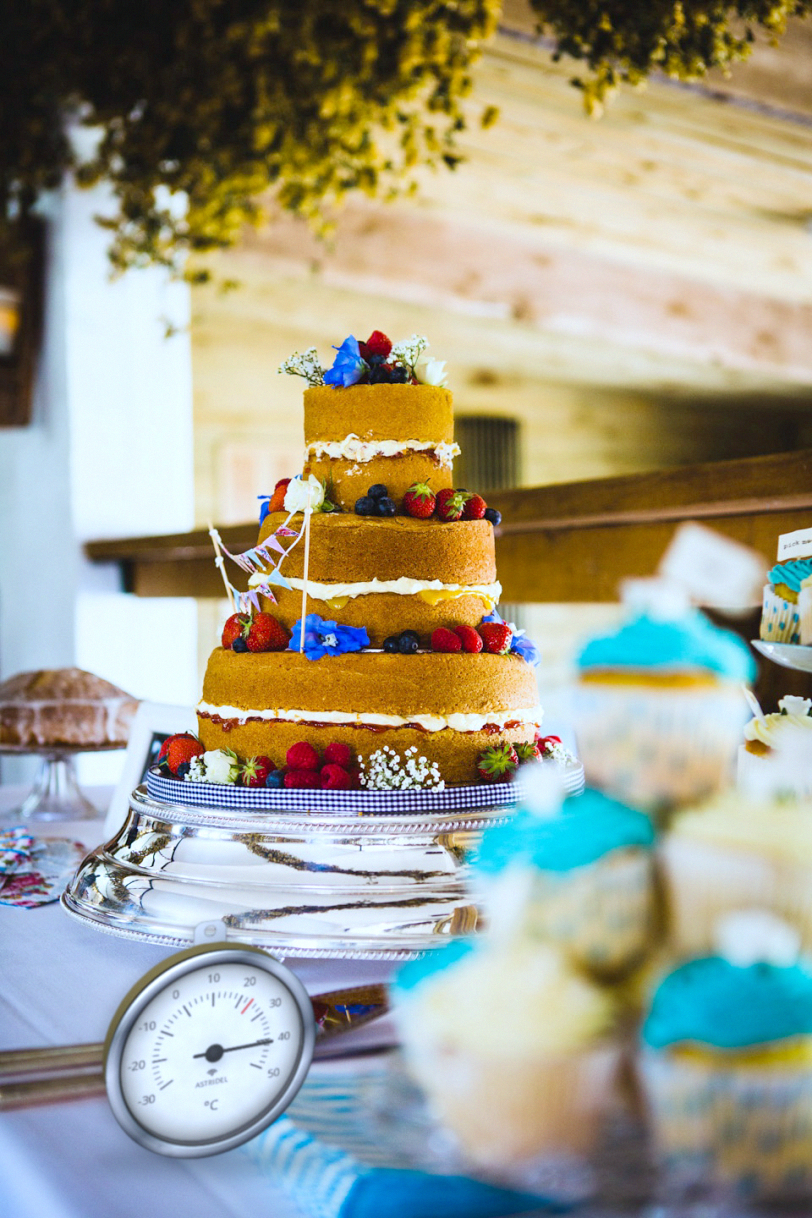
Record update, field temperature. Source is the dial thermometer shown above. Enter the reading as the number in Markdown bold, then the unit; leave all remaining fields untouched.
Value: **40** °C
